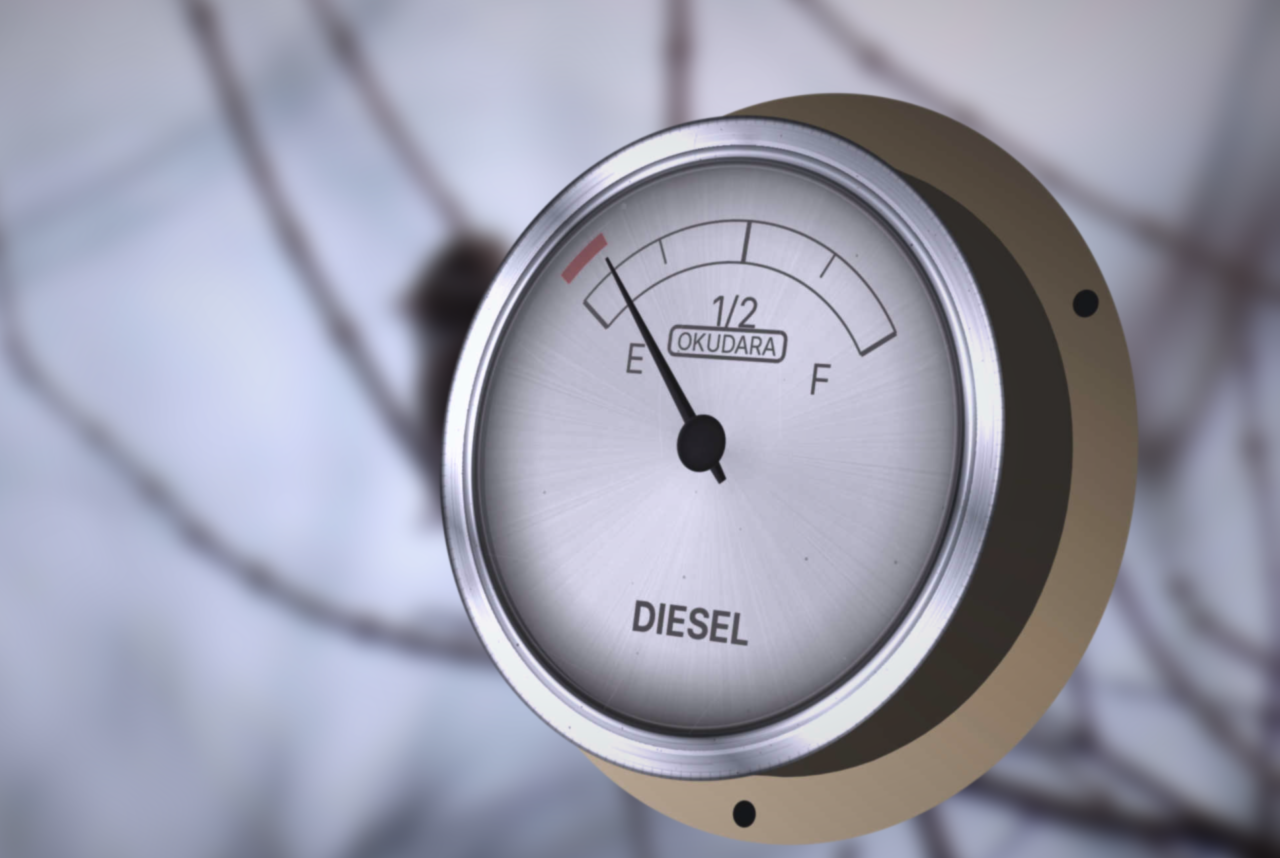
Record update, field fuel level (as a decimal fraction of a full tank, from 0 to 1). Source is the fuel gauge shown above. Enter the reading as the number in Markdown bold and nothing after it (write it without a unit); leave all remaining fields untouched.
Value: **0.125**
